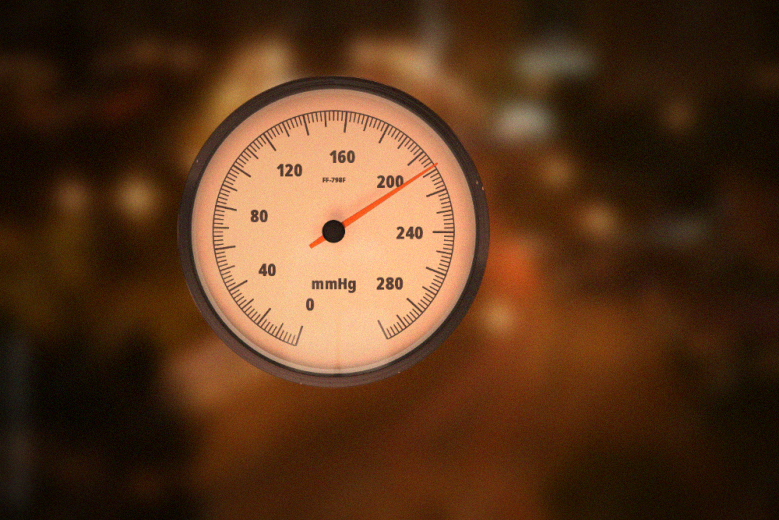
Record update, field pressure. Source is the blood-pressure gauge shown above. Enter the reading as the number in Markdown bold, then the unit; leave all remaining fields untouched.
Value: **208** mmHg
